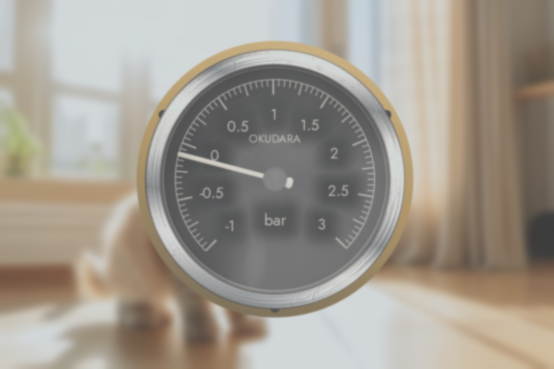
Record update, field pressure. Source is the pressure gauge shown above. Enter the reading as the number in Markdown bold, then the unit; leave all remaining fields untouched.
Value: **-0.1** bar
